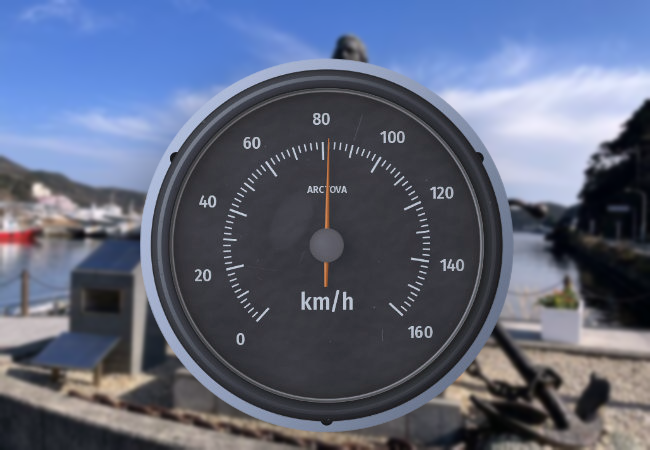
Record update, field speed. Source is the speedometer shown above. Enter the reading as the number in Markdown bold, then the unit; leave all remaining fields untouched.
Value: **82** km/h
